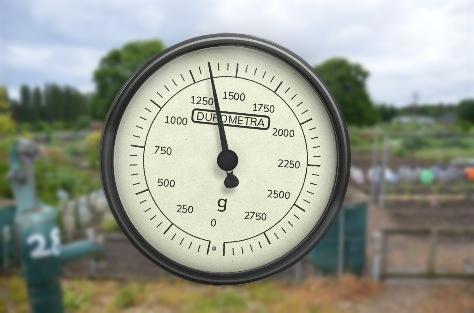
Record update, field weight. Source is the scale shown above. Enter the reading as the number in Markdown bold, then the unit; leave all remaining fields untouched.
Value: **1350** g
